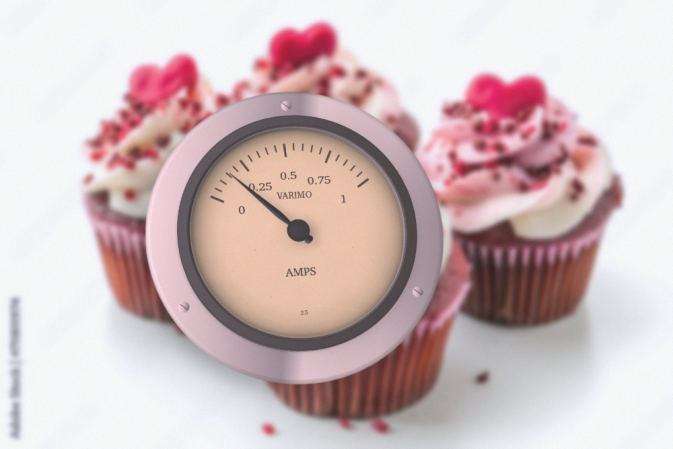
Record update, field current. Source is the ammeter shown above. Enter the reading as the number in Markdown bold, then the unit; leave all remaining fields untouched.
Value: **0.15** A
